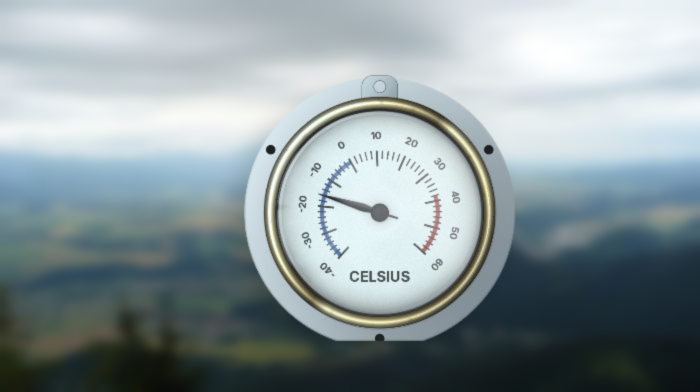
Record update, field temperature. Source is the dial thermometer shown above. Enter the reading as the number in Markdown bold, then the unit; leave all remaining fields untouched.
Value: **-16** °C
